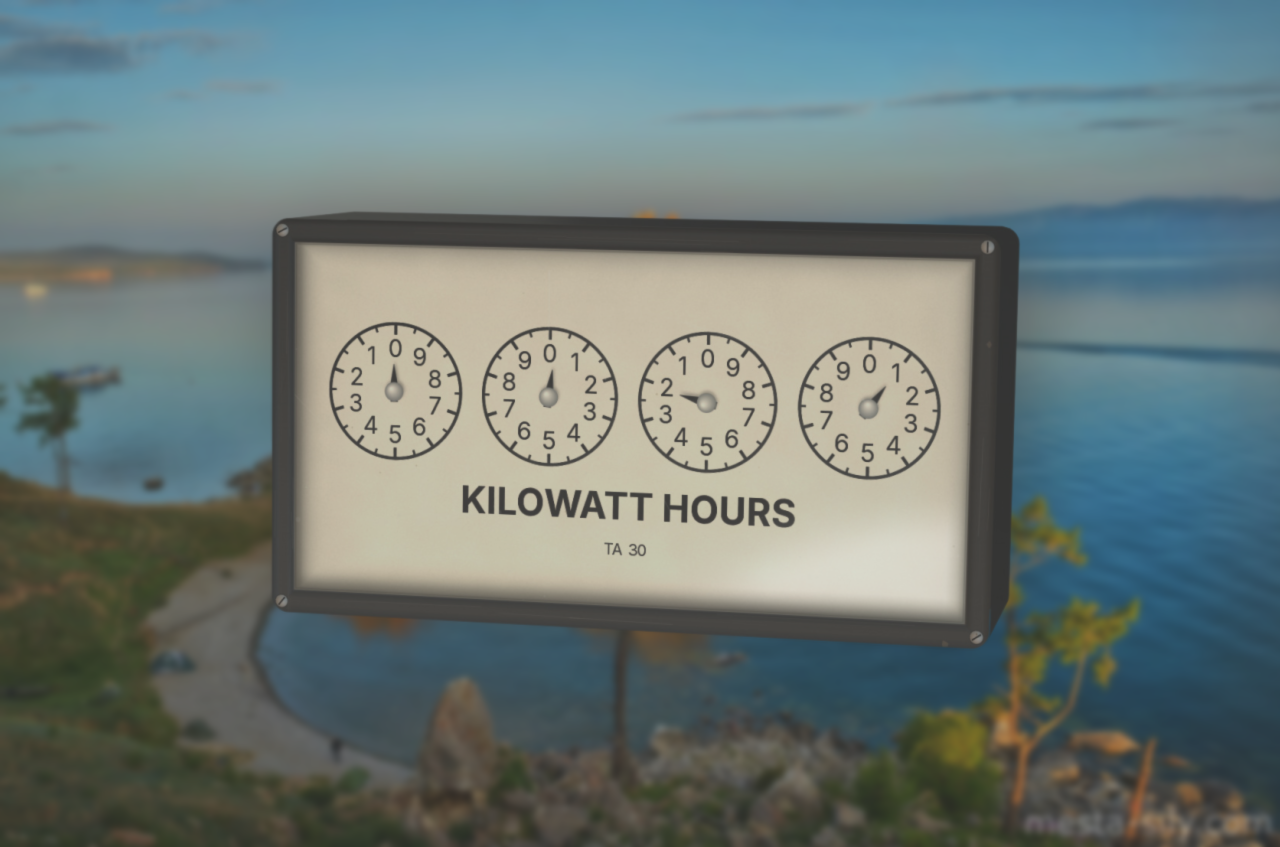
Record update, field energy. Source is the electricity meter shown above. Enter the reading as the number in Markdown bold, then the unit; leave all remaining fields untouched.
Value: **21** kWh
